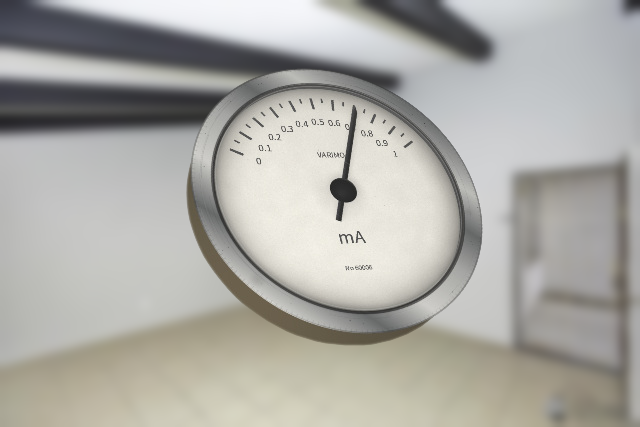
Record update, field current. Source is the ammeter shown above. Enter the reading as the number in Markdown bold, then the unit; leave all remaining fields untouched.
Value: **0.7** mA
